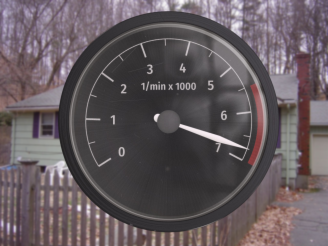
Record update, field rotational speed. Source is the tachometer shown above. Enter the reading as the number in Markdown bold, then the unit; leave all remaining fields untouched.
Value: **6750** rpm
